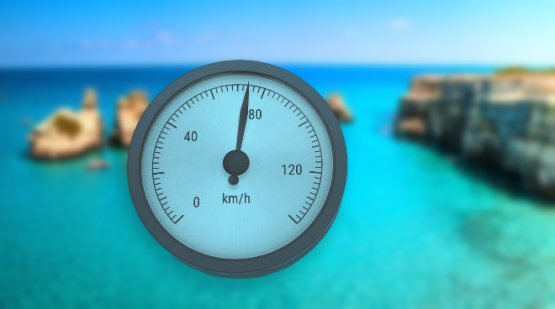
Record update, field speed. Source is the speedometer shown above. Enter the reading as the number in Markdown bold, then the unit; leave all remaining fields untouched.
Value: **74** km/h
